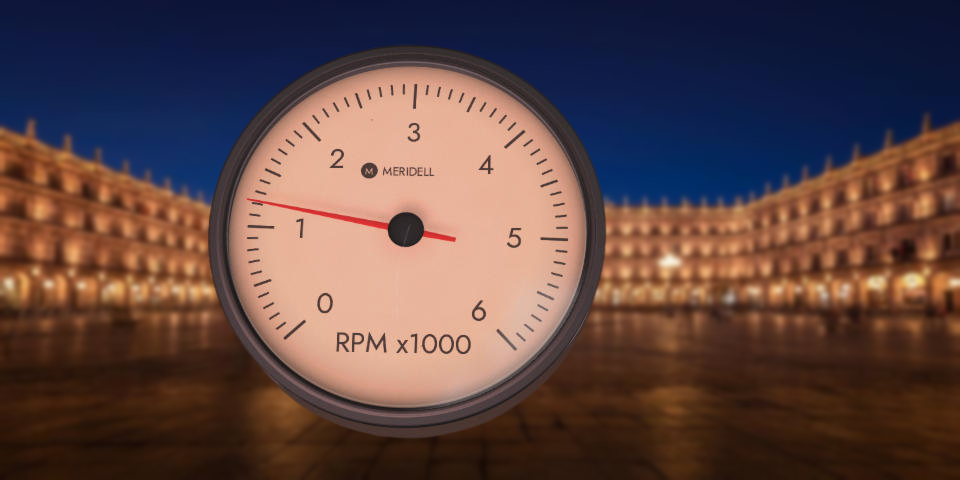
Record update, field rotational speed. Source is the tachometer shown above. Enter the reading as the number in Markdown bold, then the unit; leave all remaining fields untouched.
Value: **1200** rpm
